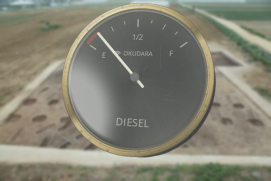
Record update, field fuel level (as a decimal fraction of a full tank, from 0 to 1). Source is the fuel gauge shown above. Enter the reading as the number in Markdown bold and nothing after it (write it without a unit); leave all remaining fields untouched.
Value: **0.125**
